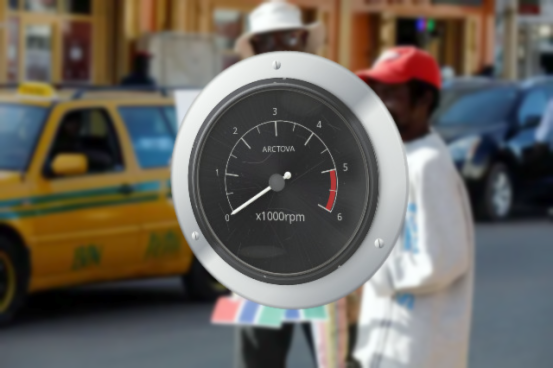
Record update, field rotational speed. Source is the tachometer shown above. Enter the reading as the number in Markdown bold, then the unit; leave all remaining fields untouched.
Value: **0** rpm
